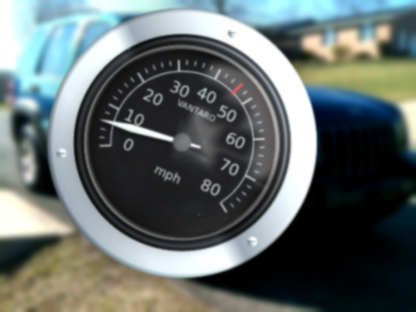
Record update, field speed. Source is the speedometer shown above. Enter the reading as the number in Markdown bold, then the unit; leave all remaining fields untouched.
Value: **6** mph
